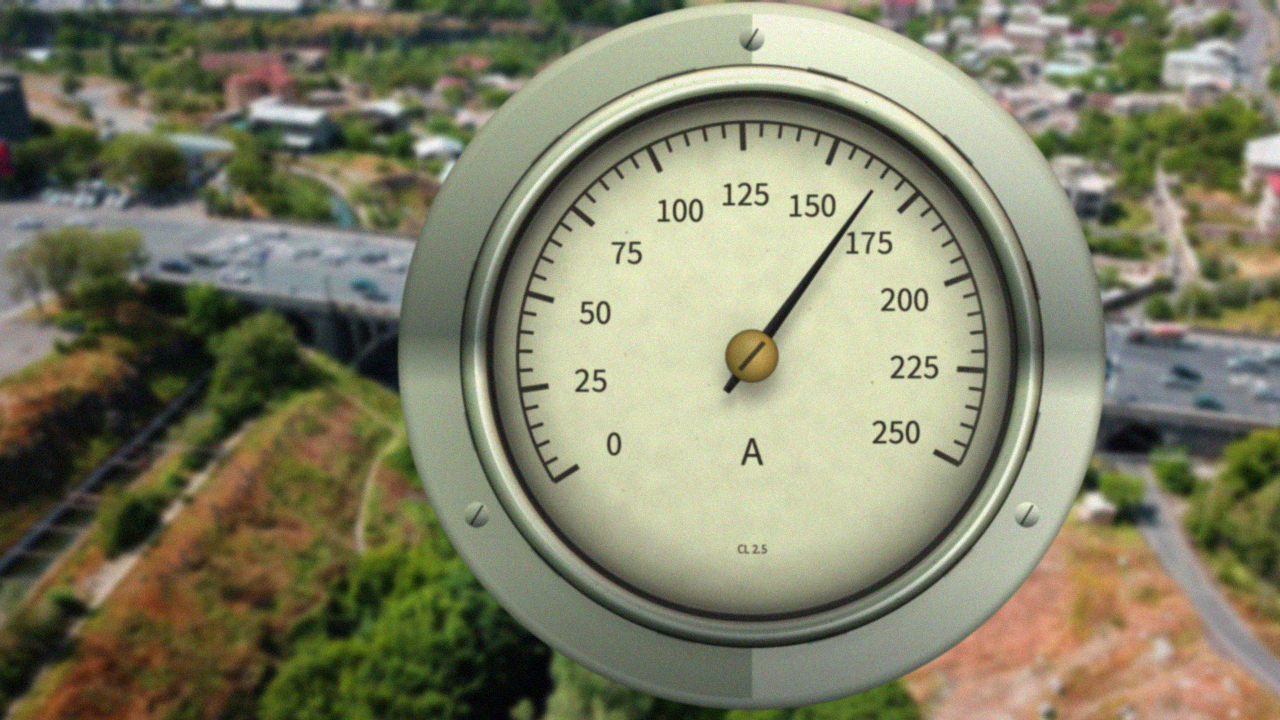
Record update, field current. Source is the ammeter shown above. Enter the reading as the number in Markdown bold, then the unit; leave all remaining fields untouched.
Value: **165** A
